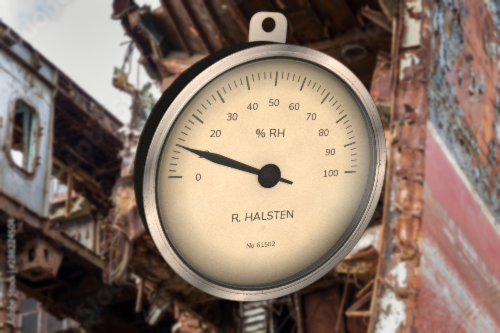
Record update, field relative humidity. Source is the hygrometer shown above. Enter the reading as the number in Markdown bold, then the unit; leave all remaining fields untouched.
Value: **10** %
